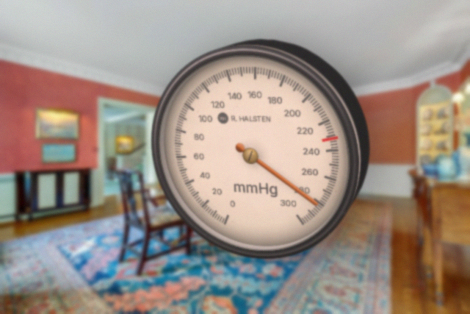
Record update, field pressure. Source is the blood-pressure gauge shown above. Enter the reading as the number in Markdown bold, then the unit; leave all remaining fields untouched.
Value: **280** mmHg
